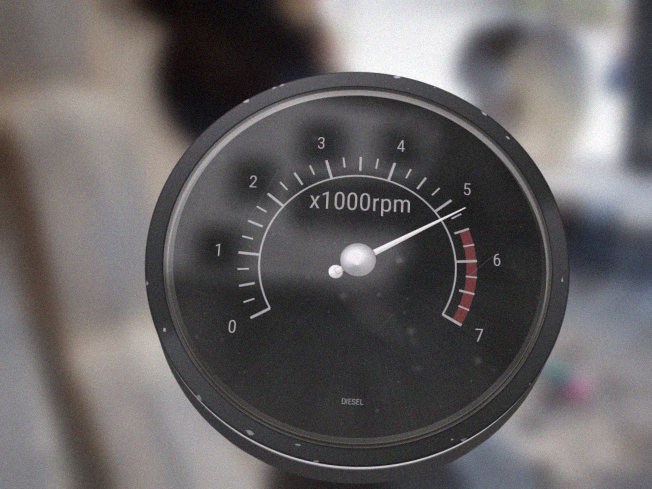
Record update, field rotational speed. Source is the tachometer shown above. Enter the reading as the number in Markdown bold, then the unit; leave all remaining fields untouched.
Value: **5250** rpm
